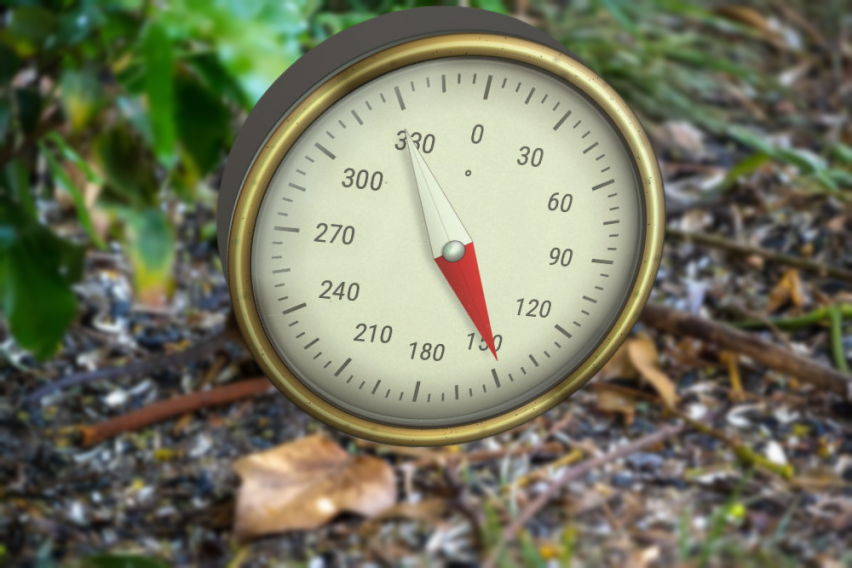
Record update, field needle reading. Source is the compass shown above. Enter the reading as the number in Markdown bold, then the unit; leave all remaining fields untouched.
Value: **147.5** °
